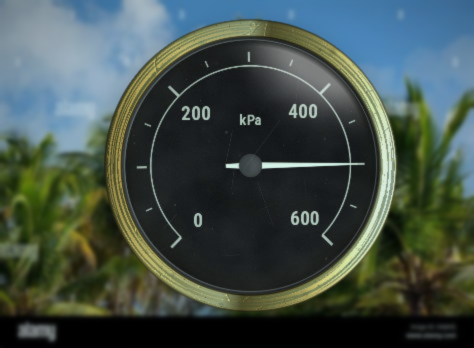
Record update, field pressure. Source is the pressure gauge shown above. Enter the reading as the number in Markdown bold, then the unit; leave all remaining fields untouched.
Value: **500** kPa
